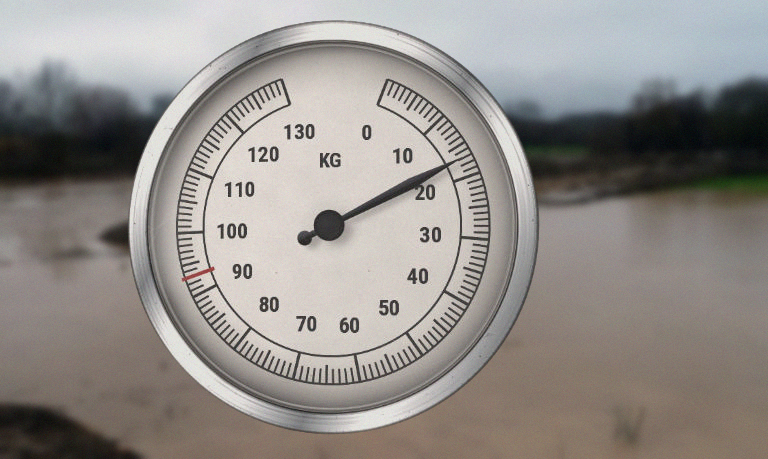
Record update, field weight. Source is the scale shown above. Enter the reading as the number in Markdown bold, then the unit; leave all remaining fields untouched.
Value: **17** kg
